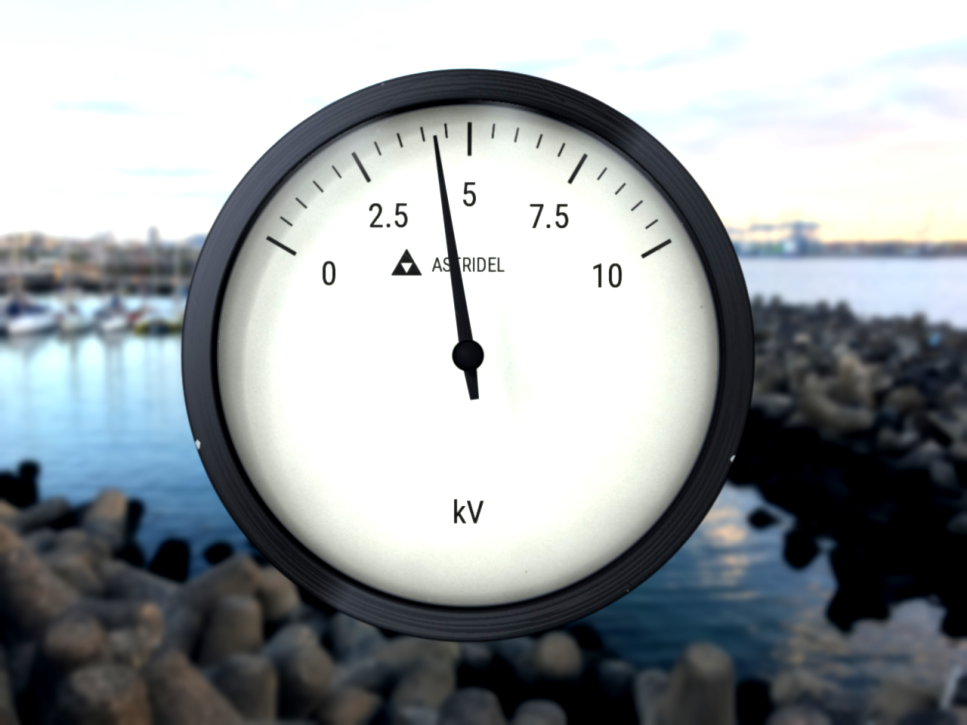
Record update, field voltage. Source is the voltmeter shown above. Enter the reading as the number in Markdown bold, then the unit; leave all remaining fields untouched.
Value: **4.25** kV
